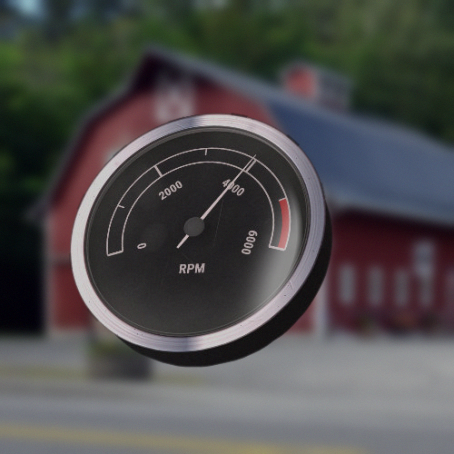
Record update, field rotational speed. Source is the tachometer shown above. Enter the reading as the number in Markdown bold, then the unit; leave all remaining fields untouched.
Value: **4000** rpm
